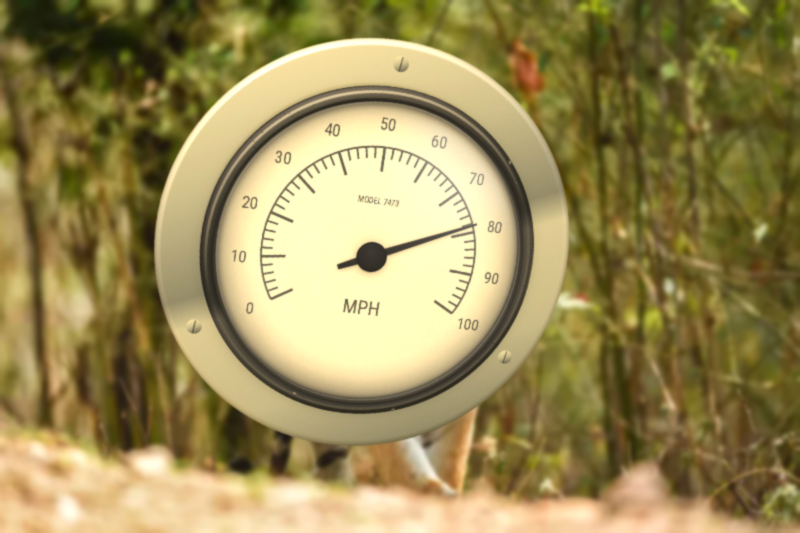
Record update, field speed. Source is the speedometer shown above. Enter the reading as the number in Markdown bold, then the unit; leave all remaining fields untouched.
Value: **78** mph
